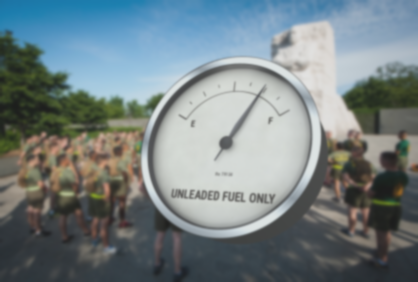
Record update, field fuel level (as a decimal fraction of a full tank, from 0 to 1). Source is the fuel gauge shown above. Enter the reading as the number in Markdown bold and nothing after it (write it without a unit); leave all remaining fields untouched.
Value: **0.75**
